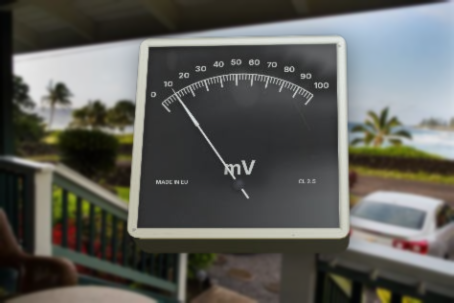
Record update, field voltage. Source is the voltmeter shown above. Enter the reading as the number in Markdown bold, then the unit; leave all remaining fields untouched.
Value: **10** mV
